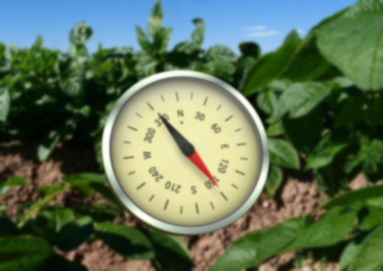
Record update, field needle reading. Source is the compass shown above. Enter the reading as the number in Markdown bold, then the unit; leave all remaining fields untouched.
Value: **150** °
